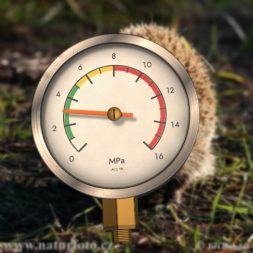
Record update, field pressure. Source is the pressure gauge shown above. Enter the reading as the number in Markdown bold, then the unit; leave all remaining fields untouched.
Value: **3** MPa
